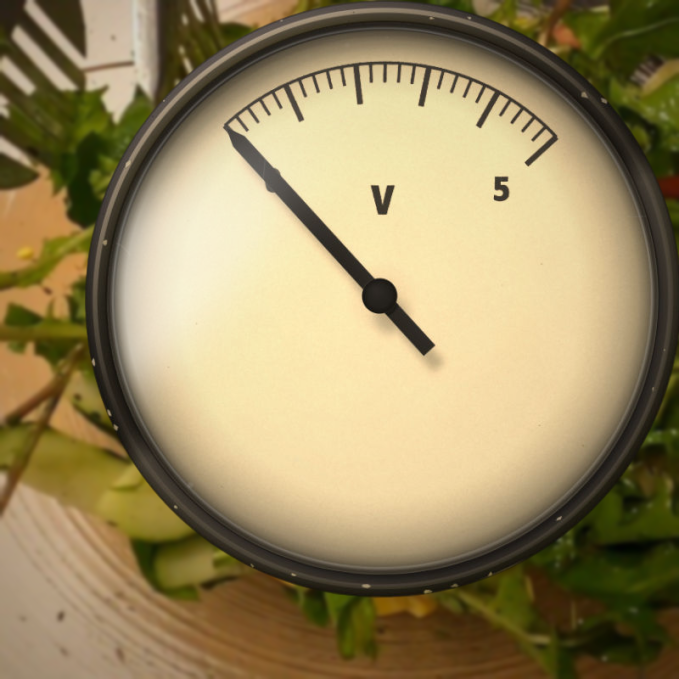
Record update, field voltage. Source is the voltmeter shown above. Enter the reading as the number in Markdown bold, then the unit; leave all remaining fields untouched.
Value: **0** V
